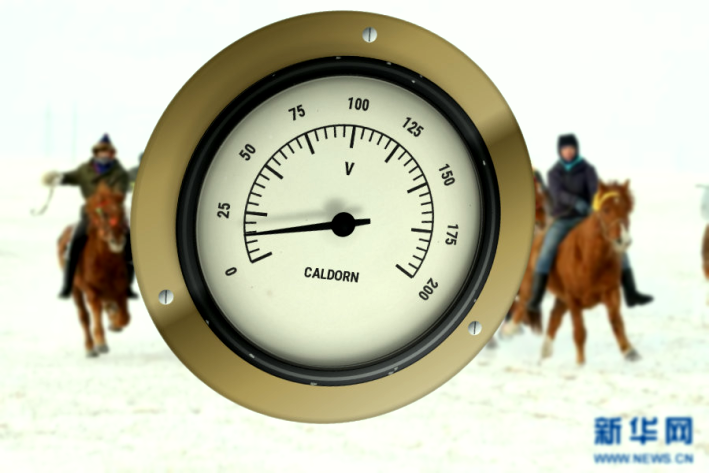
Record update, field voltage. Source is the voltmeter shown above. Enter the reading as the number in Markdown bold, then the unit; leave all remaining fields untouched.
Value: **15** V
